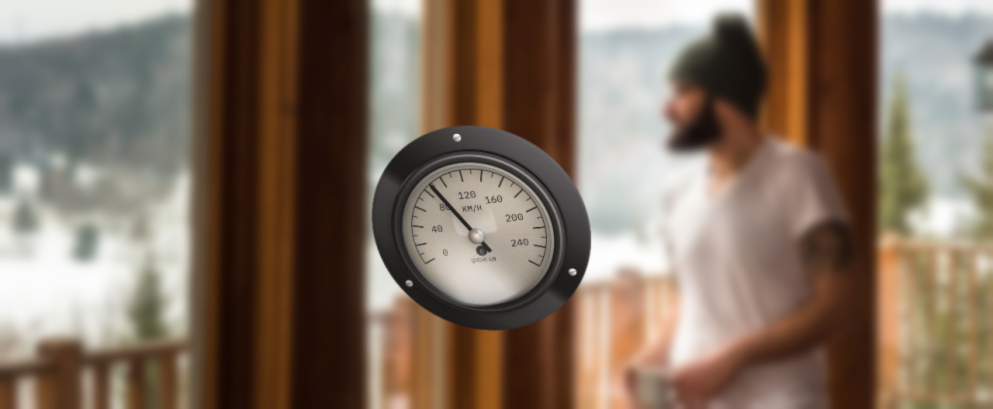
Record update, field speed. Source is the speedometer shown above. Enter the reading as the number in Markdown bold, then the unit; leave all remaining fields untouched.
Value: **90** km/h
